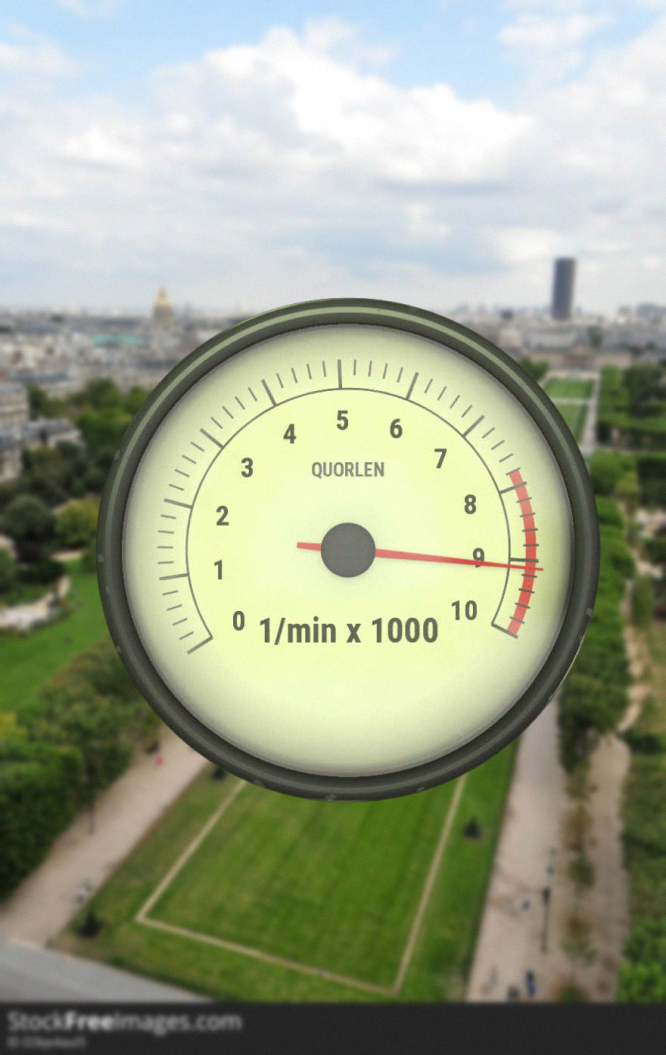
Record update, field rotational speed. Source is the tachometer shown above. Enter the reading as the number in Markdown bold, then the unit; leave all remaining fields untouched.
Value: **9100** rpm
